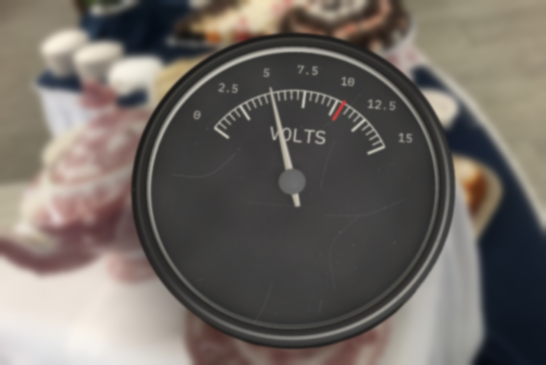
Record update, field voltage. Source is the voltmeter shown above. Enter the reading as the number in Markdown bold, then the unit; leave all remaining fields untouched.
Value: **5** V
